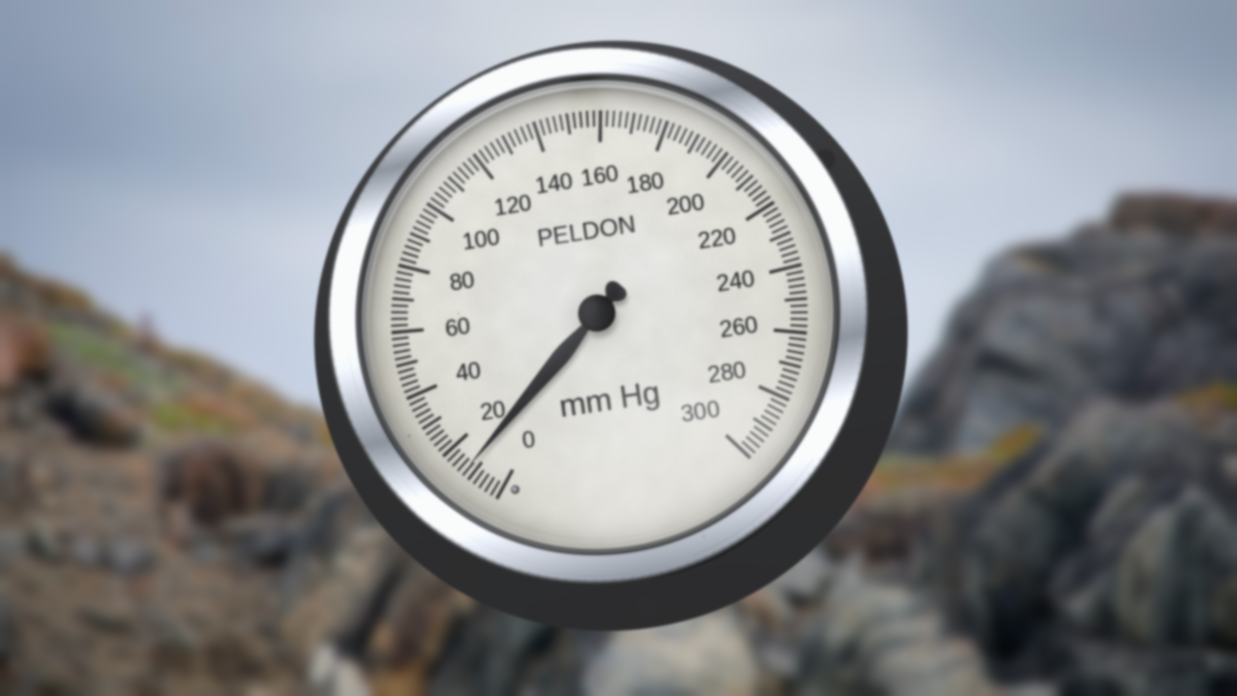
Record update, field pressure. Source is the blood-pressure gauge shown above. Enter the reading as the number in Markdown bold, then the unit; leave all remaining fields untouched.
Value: **12** mmHg
